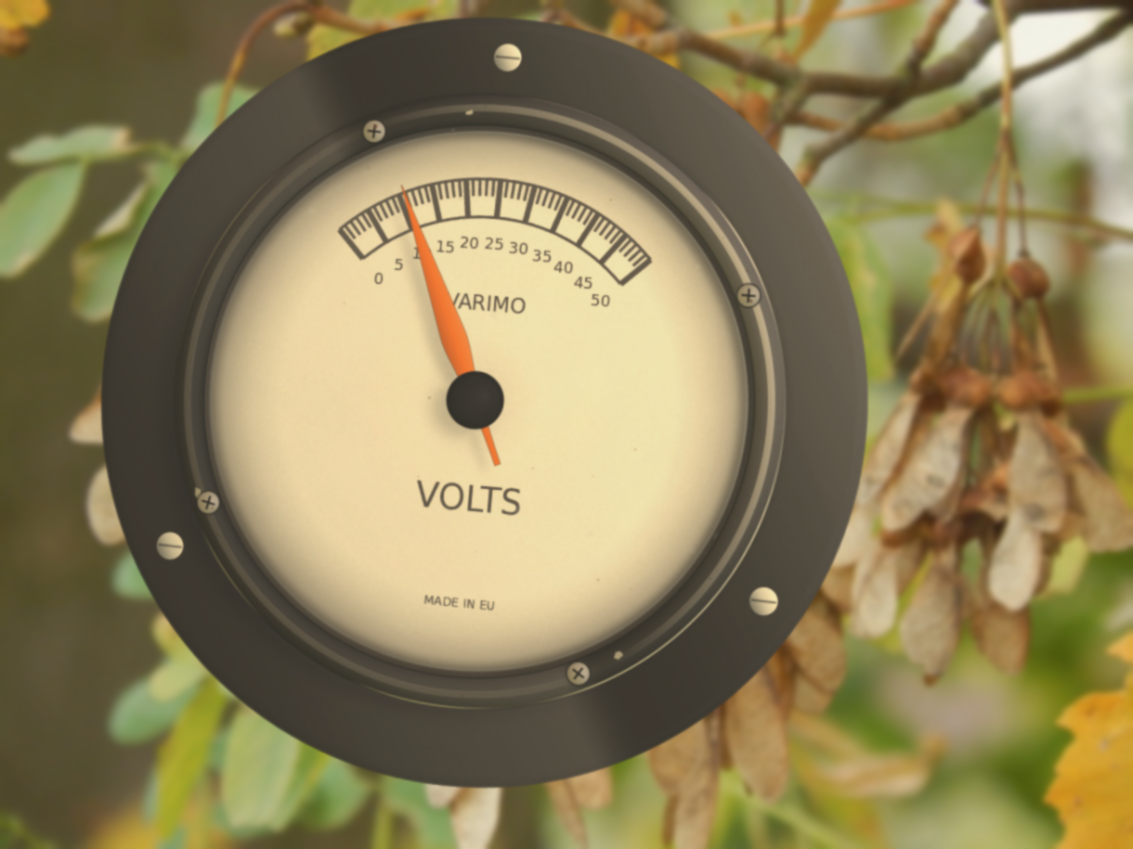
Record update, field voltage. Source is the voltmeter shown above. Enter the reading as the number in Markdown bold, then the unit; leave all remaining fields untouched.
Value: **11** V
